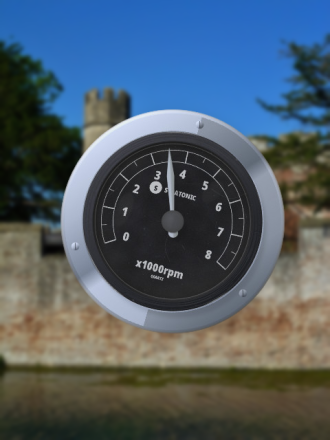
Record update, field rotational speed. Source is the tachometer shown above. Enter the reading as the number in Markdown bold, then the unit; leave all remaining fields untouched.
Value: **3500** rpm
